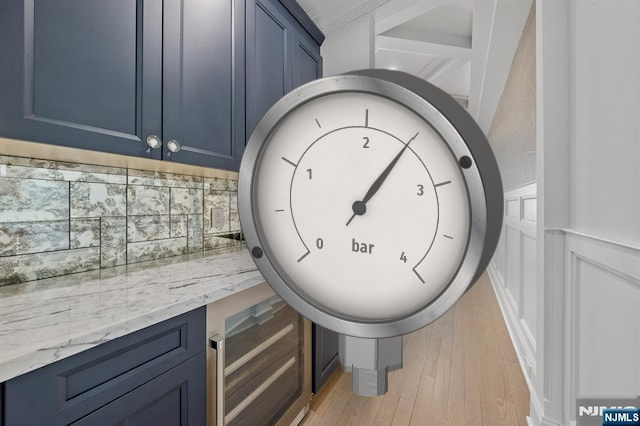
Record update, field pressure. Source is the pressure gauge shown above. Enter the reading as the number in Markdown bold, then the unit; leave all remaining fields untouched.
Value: **2.5** bar
